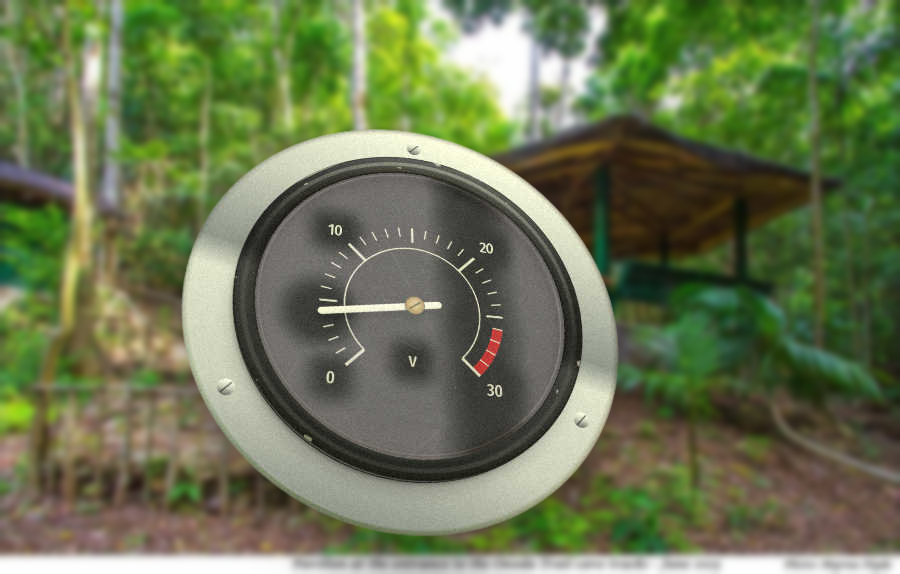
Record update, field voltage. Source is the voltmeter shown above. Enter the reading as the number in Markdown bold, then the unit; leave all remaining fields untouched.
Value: **4** V
